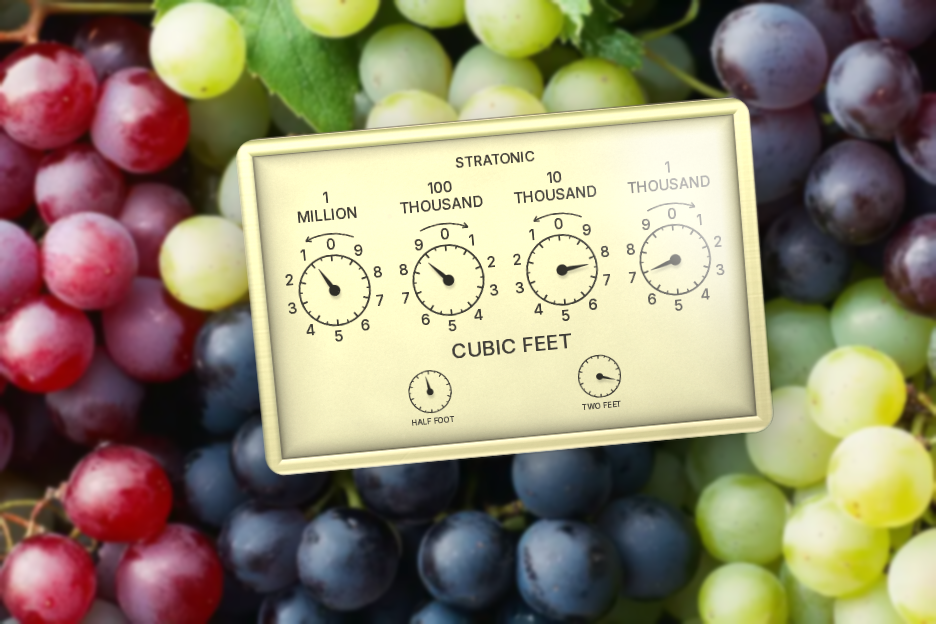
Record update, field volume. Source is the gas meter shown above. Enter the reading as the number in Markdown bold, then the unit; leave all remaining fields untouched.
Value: **87700** ft³
